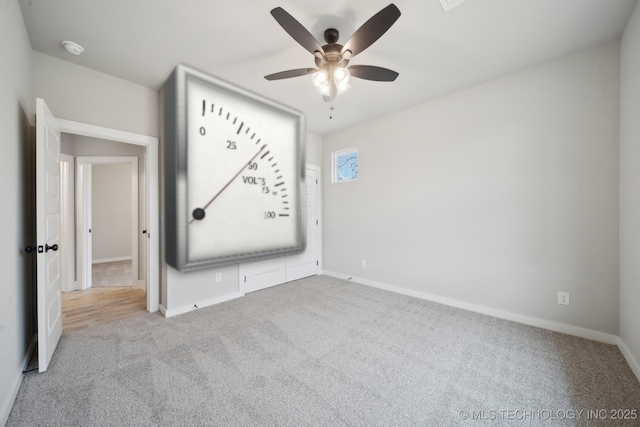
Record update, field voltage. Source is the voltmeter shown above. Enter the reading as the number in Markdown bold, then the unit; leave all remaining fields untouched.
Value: **45** V
